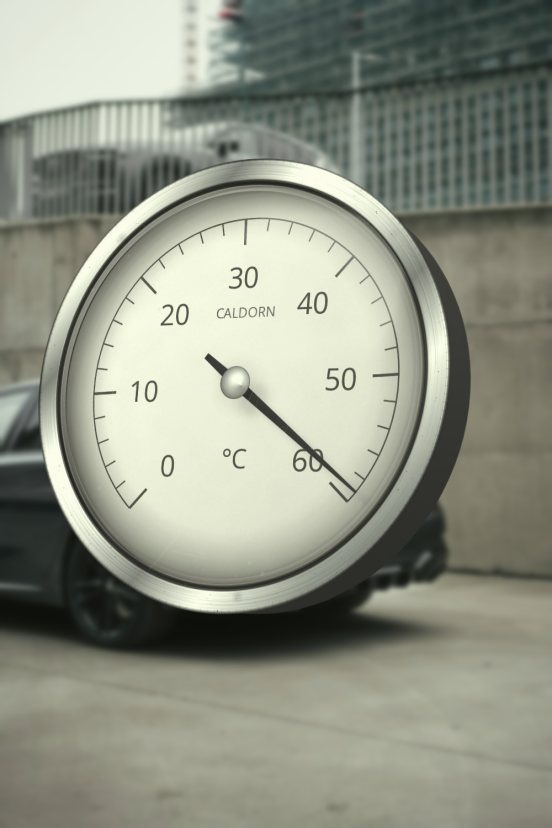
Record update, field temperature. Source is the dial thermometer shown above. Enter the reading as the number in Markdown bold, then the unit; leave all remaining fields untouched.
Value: **59** °C
